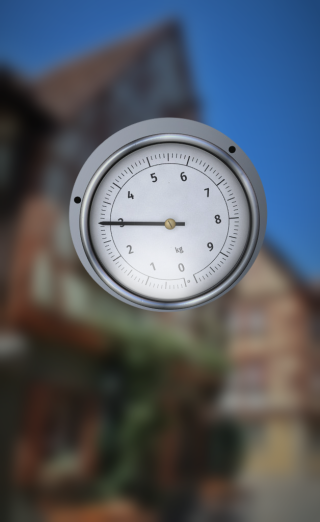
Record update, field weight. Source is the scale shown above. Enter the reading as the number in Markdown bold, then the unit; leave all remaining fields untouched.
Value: **3** kg
